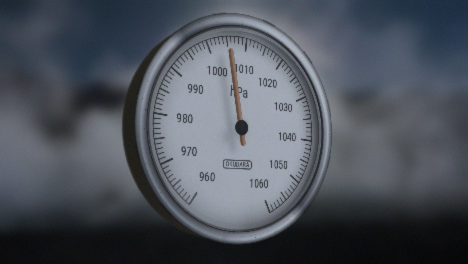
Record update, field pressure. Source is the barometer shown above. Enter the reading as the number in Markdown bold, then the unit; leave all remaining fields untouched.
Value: **1005** hPa
